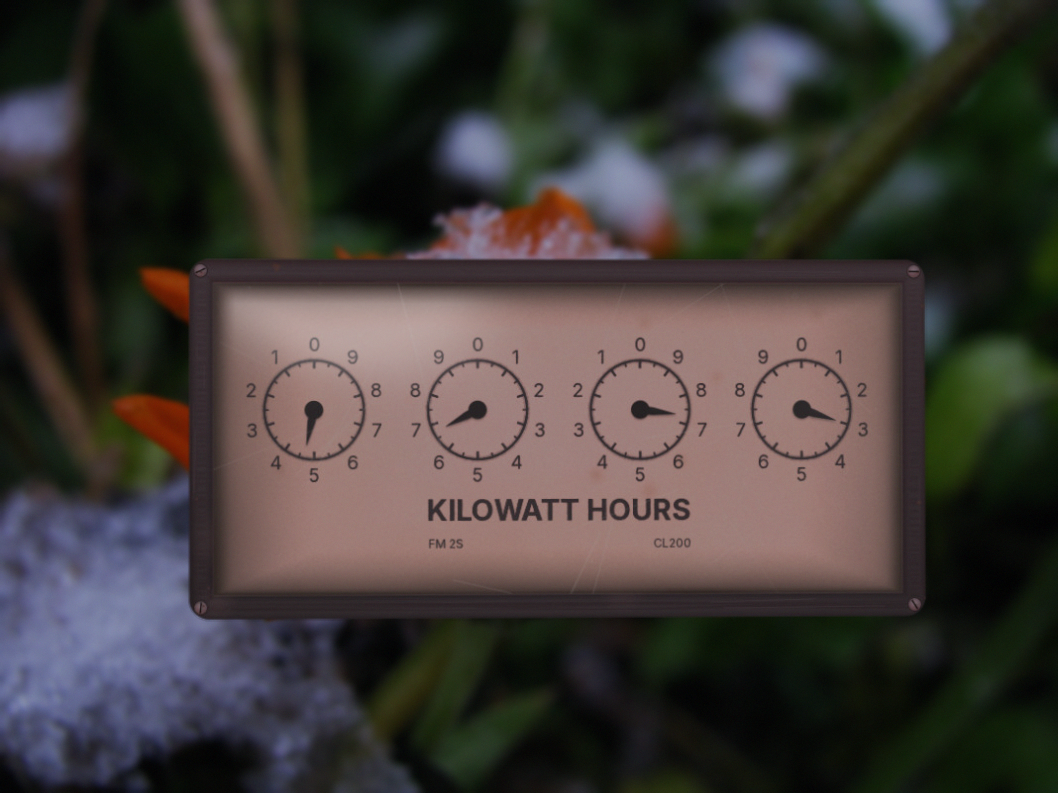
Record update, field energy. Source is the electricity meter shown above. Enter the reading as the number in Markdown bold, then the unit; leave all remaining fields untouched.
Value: **4673** kWh
